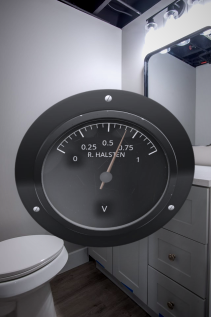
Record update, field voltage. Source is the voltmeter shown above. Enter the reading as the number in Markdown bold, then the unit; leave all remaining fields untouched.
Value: **0.65** V
